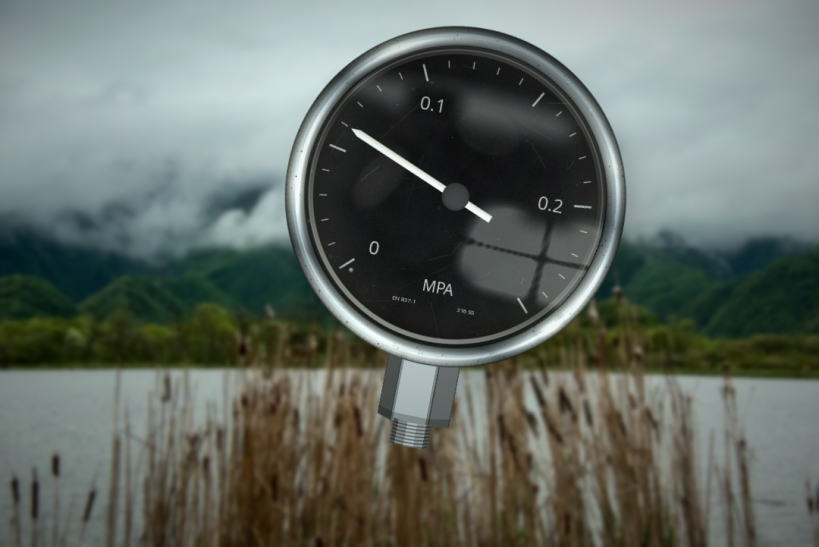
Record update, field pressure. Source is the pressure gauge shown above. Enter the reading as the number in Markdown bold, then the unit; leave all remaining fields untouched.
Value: **0.06** MPa
